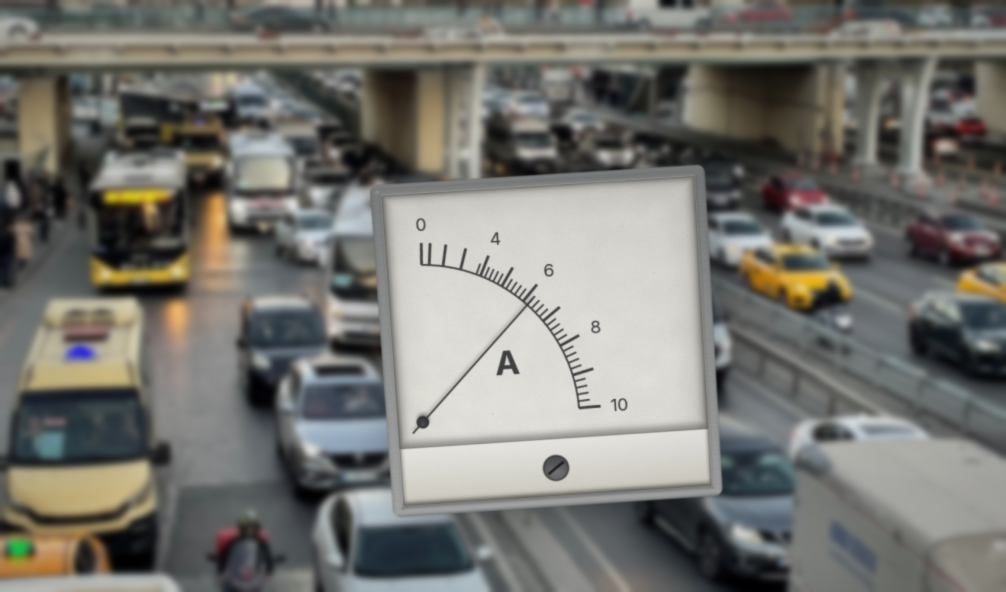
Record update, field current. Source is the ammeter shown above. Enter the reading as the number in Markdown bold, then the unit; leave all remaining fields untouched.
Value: **6.2** A
